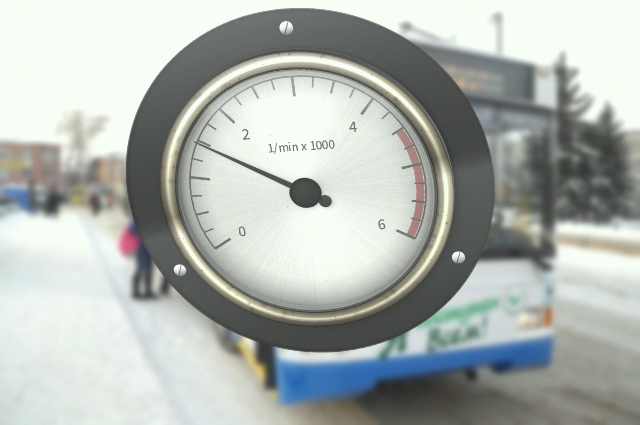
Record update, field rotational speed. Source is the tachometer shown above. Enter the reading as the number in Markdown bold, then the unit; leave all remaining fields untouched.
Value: **1500** rpm
